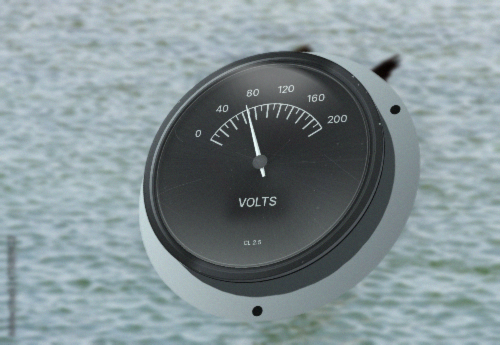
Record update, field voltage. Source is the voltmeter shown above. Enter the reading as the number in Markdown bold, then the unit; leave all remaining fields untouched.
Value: **70** V
